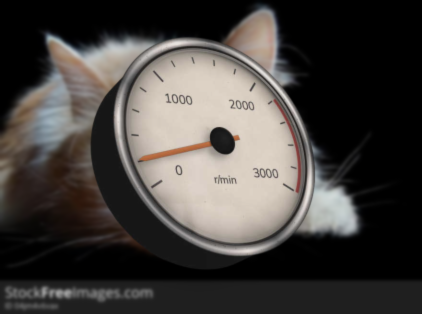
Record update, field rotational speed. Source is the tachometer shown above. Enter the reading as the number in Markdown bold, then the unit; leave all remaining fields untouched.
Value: **200** rpm
